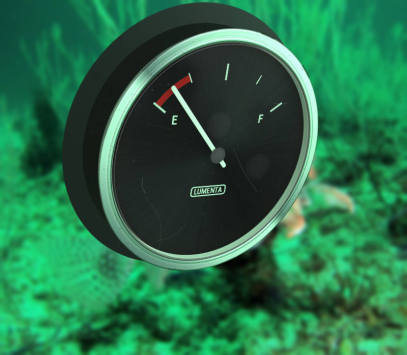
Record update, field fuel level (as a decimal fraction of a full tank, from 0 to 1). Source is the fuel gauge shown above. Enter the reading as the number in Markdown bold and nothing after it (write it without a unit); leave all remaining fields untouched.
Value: **0.125**
